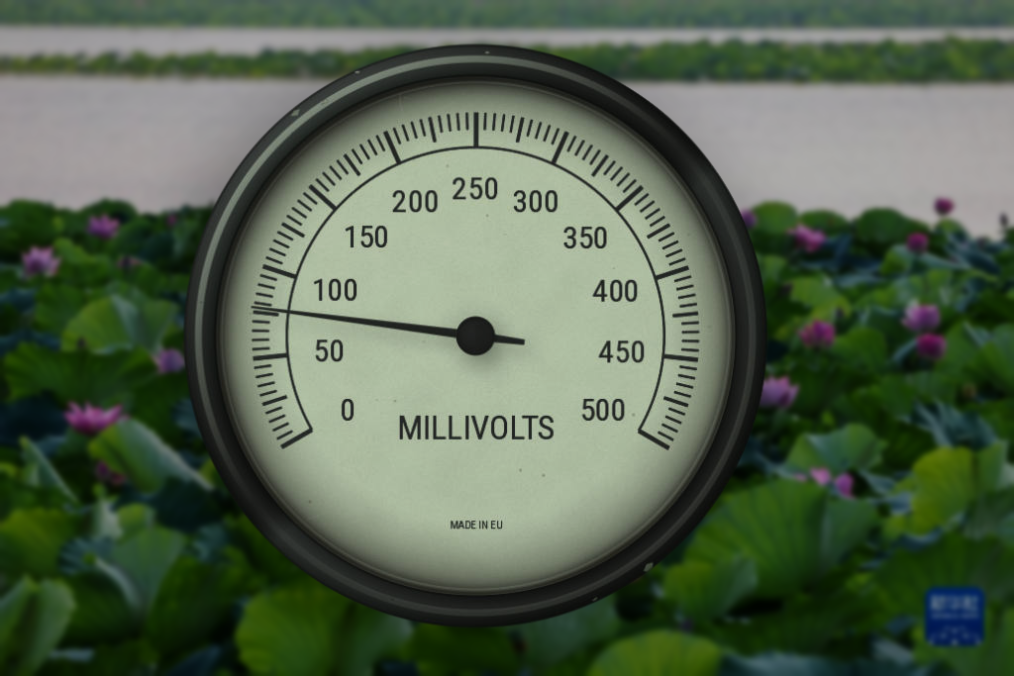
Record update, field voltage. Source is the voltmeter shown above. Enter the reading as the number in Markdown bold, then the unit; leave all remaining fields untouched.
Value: **77.5** mV
